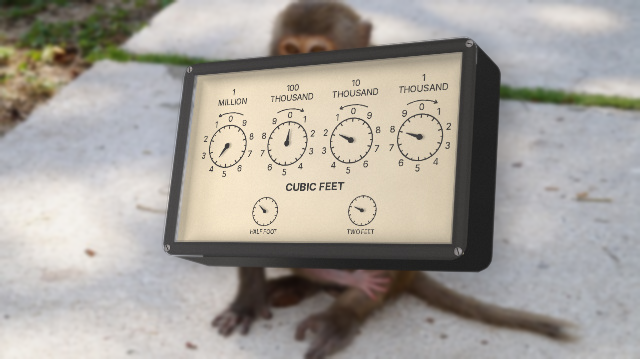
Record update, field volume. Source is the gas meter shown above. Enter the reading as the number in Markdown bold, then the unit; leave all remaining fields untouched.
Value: **401800** ft³
